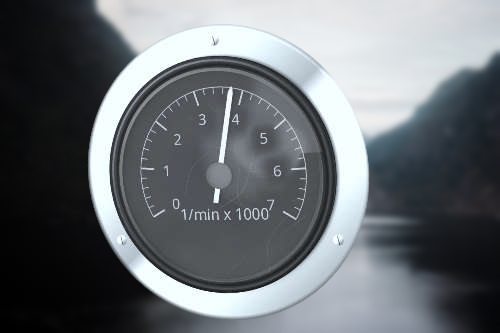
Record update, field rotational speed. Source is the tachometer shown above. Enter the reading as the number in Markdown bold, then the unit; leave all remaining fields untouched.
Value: **3800** rpm
